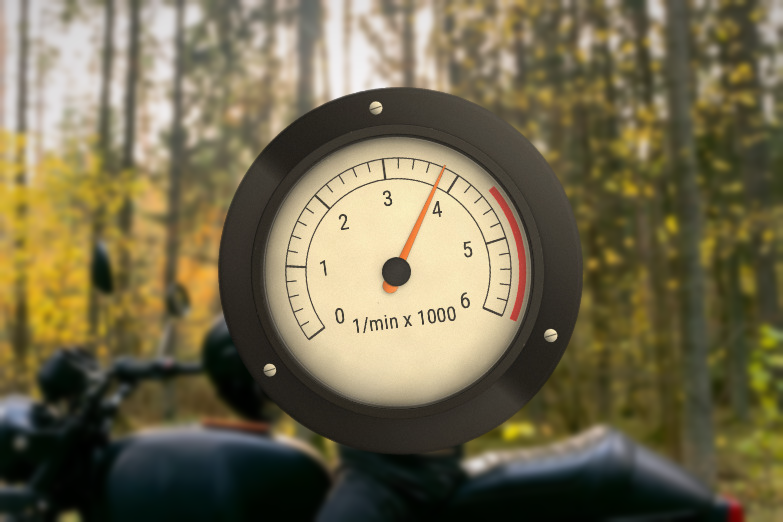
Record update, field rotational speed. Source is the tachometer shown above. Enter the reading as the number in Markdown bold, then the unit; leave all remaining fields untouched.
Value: **3800** rpm
